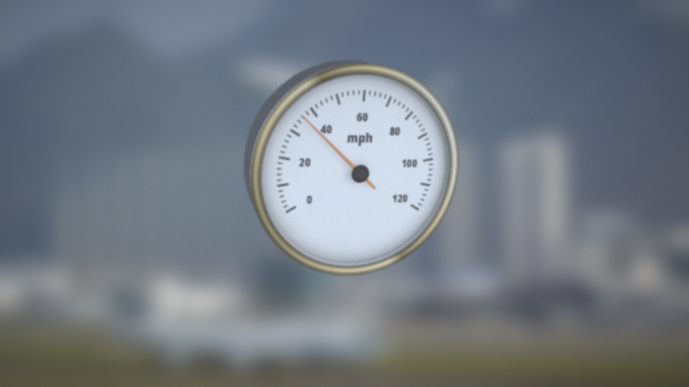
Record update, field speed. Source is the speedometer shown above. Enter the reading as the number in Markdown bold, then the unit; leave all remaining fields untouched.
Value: **36** mph
